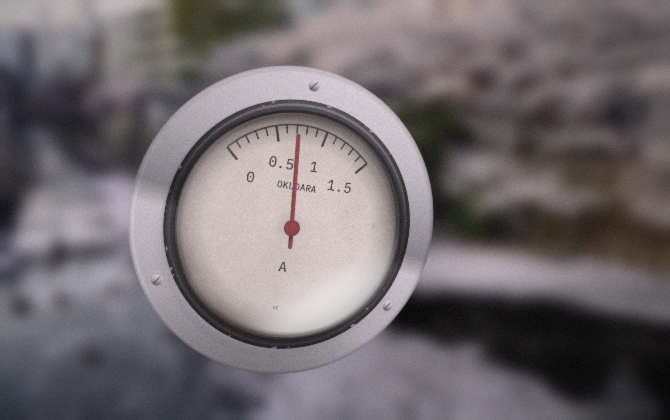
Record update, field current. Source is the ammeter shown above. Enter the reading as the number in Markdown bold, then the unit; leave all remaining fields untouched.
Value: **0.7** A
